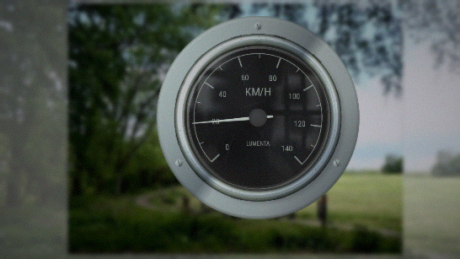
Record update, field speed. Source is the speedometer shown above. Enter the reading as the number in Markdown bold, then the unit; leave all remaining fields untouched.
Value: **20** km/h
